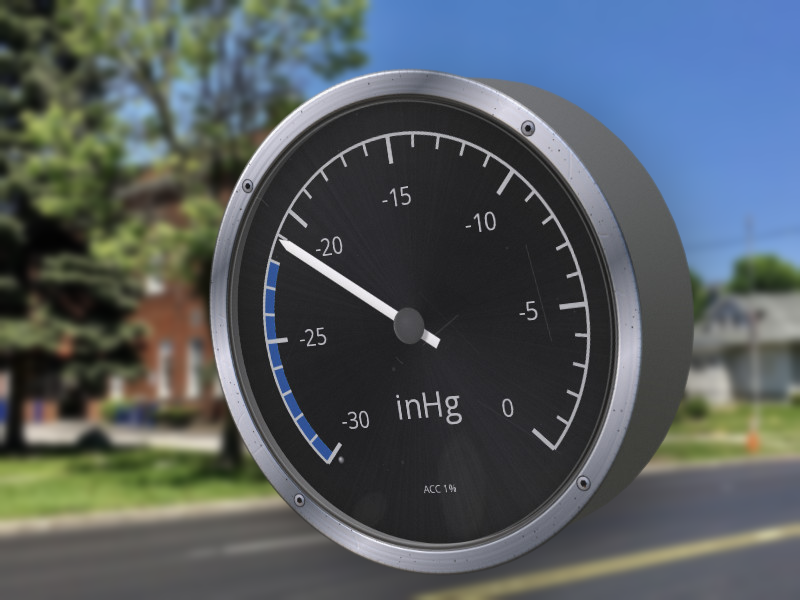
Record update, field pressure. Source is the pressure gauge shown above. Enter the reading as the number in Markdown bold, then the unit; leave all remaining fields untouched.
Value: **-21** inHg
